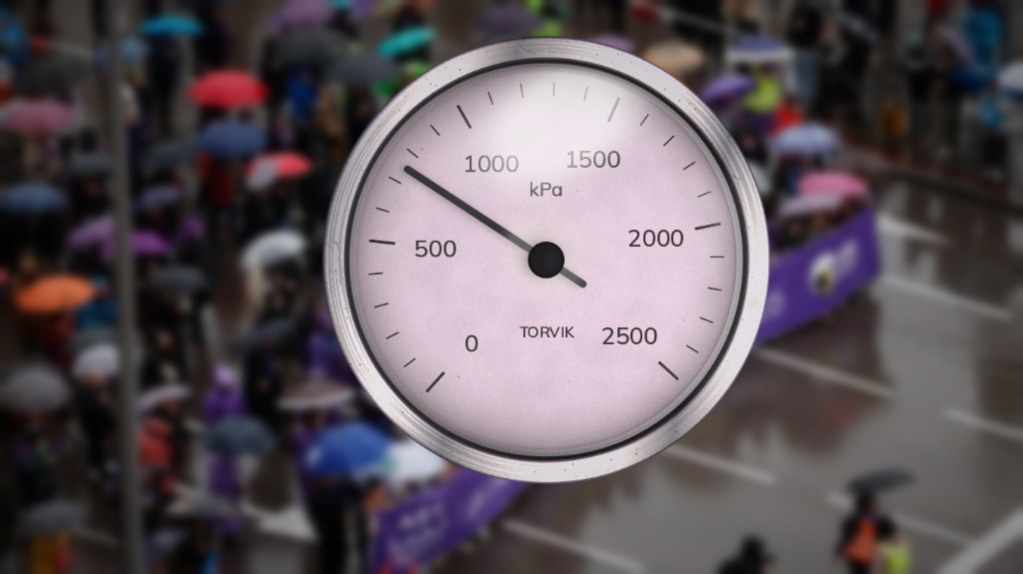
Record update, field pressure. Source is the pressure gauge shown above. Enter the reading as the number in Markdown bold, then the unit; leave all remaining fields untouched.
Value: **750** kPa
